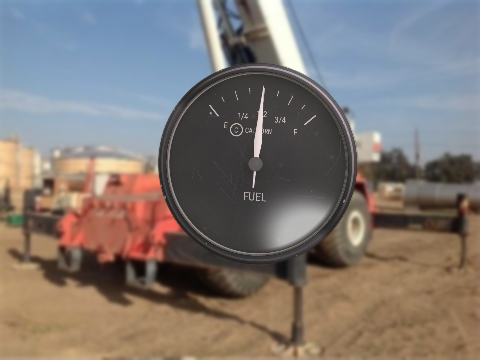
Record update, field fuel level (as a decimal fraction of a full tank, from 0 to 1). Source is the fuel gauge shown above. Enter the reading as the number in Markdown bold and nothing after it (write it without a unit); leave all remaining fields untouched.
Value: **0.5**
